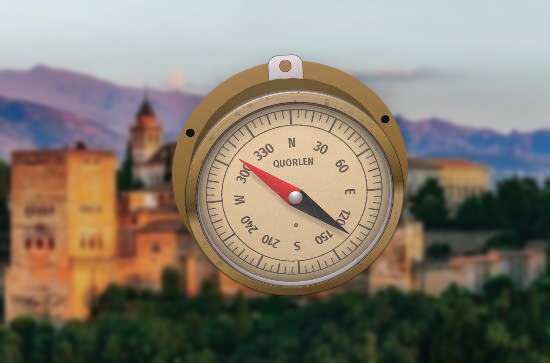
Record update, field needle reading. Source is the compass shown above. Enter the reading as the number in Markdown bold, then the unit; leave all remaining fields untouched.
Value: **310** °
